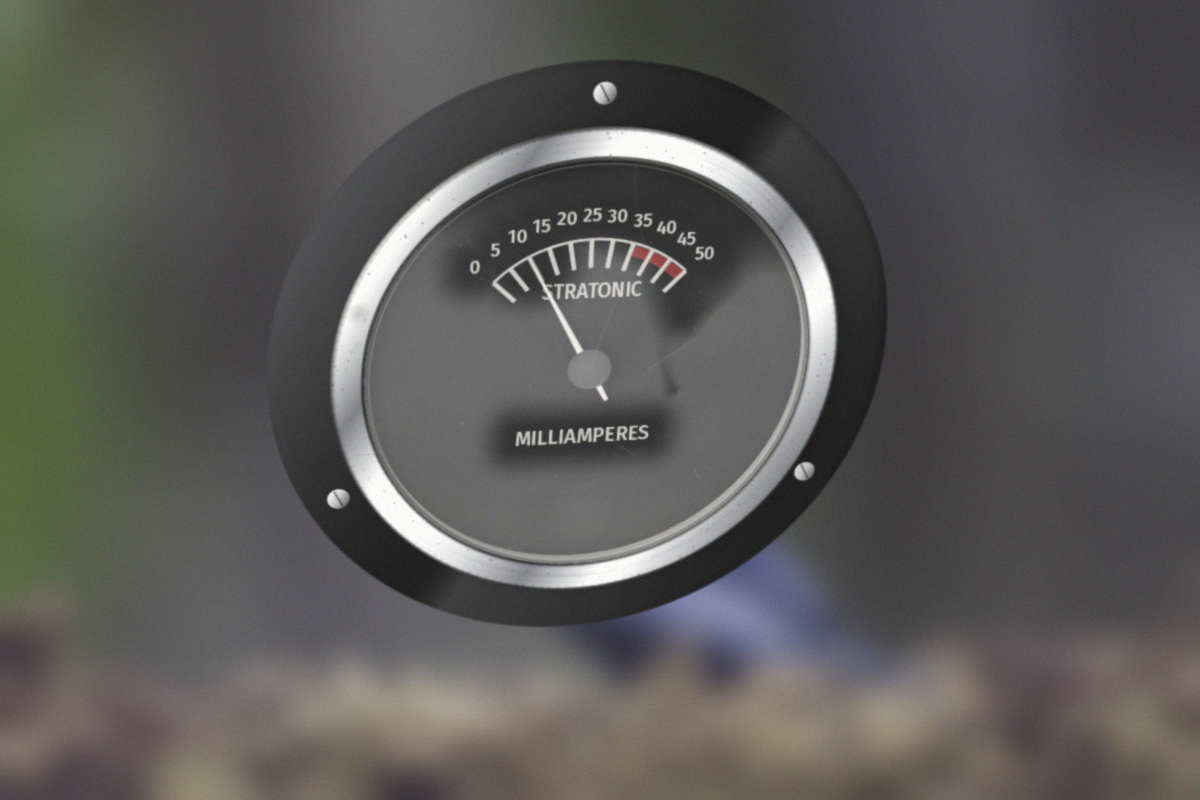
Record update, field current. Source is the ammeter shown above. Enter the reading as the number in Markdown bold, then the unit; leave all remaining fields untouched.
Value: **10** mA
